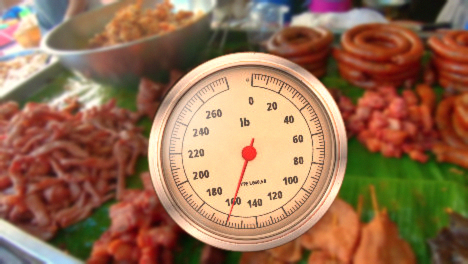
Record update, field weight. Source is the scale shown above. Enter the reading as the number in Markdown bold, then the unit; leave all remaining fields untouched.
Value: **160** lb
